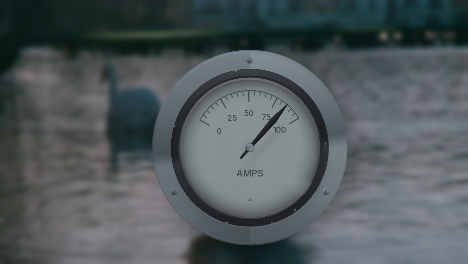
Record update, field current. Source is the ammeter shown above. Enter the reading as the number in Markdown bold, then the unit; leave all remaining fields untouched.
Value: **85** A
